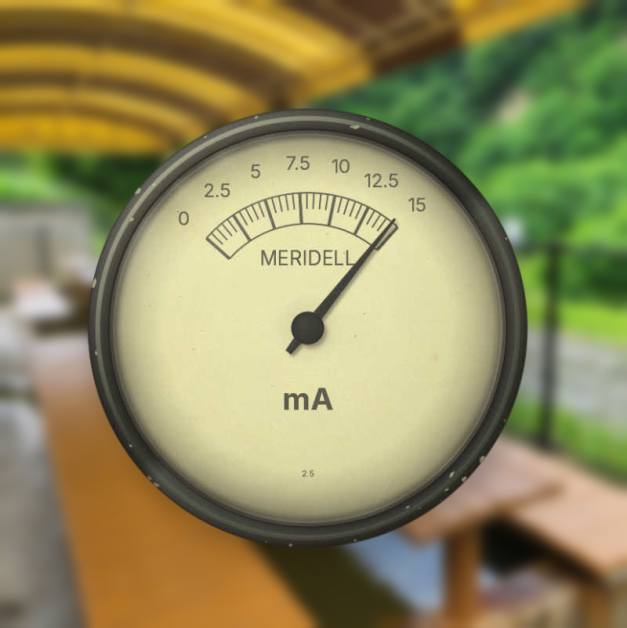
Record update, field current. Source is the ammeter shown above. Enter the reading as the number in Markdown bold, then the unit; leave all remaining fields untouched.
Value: **14.5** mA
